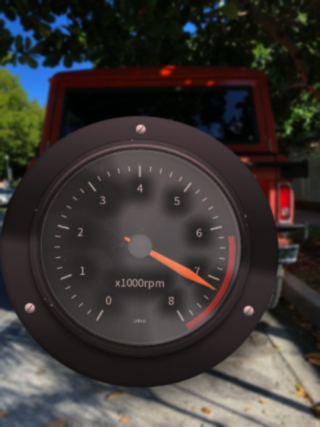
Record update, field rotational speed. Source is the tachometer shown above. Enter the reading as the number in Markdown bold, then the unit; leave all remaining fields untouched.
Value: **7200** rpm
